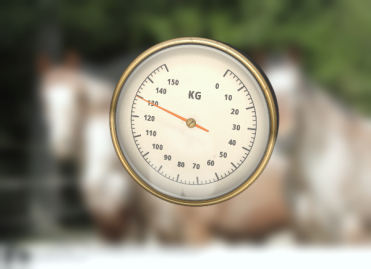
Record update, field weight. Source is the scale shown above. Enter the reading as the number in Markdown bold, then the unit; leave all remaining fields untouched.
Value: **130** kg
